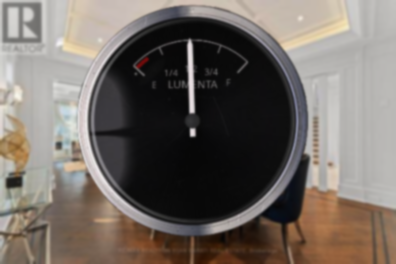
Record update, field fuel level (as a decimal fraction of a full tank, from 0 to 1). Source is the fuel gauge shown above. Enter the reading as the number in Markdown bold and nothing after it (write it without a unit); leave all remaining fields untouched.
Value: **0.5**
